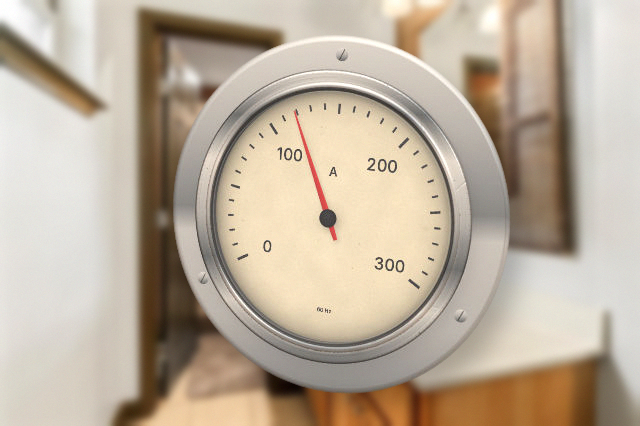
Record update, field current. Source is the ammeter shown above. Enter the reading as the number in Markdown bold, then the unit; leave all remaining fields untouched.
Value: **120** A
